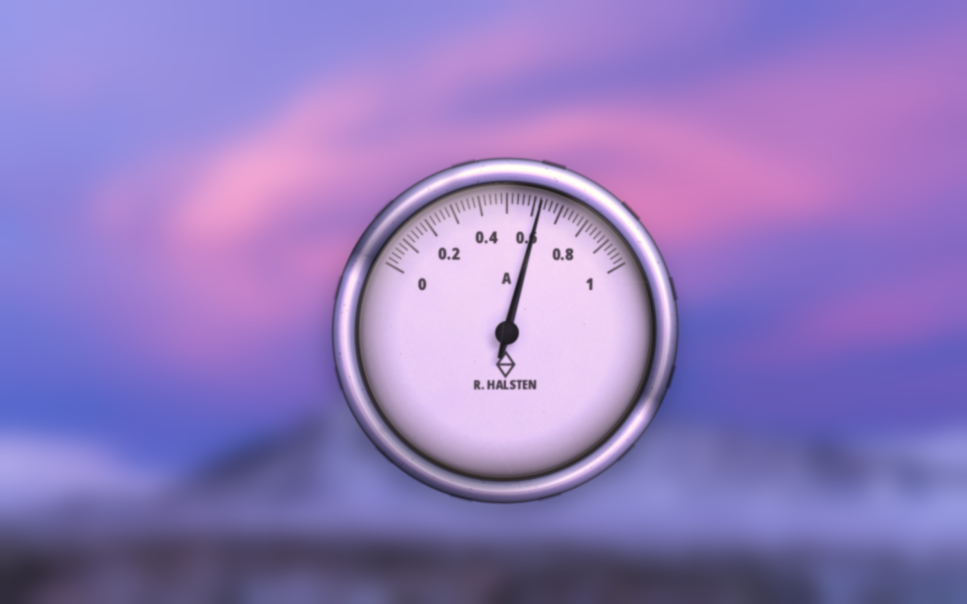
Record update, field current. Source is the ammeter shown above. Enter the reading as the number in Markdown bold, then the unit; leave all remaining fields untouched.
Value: **0.62** A
